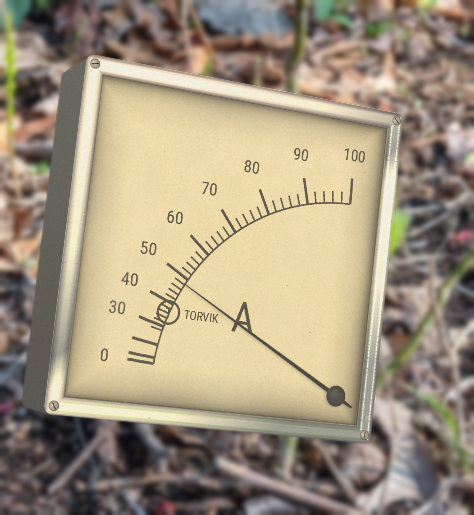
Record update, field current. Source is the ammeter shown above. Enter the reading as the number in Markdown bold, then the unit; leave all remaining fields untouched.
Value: **48** A
